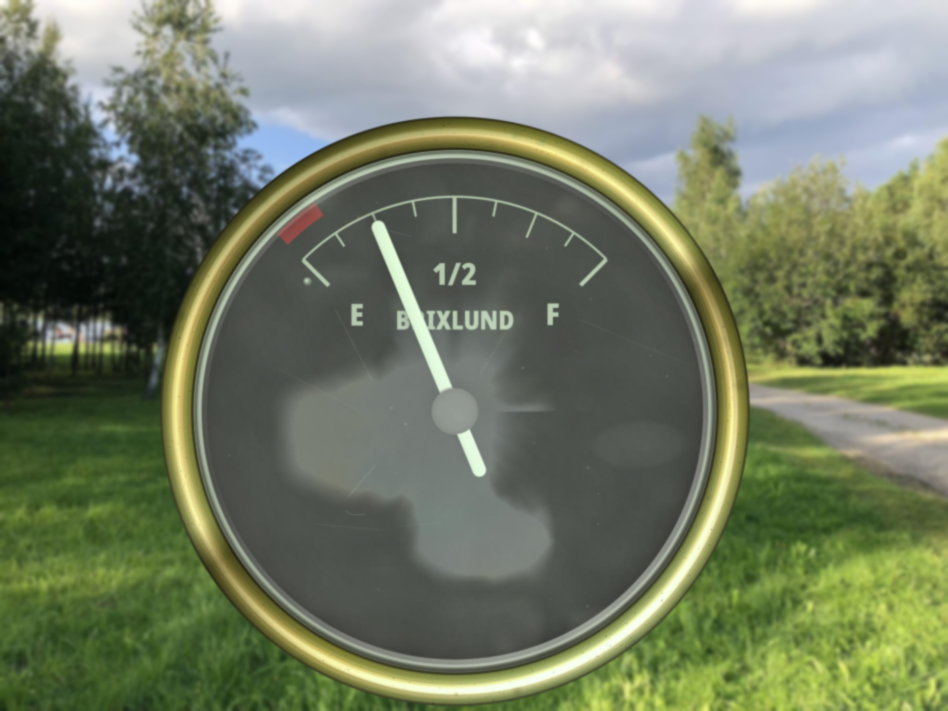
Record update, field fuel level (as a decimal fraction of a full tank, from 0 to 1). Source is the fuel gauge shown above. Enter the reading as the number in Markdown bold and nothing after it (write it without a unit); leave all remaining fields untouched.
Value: **0.25**
